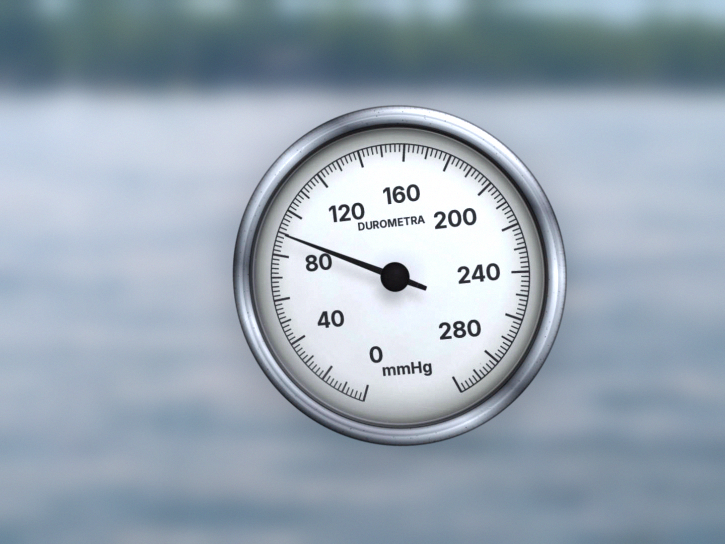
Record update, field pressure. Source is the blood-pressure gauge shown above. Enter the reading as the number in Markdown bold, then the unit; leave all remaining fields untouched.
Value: **90** mmHg
